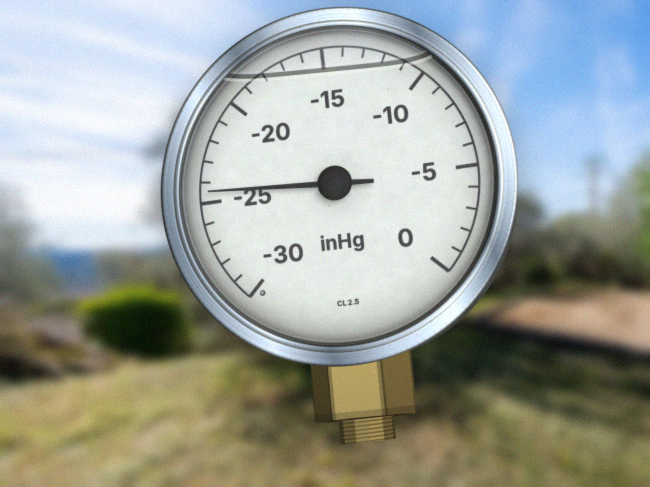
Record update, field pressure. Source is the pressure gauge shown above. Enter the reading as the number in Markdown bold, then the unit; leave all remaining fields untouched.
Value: **-24.5** inHg
